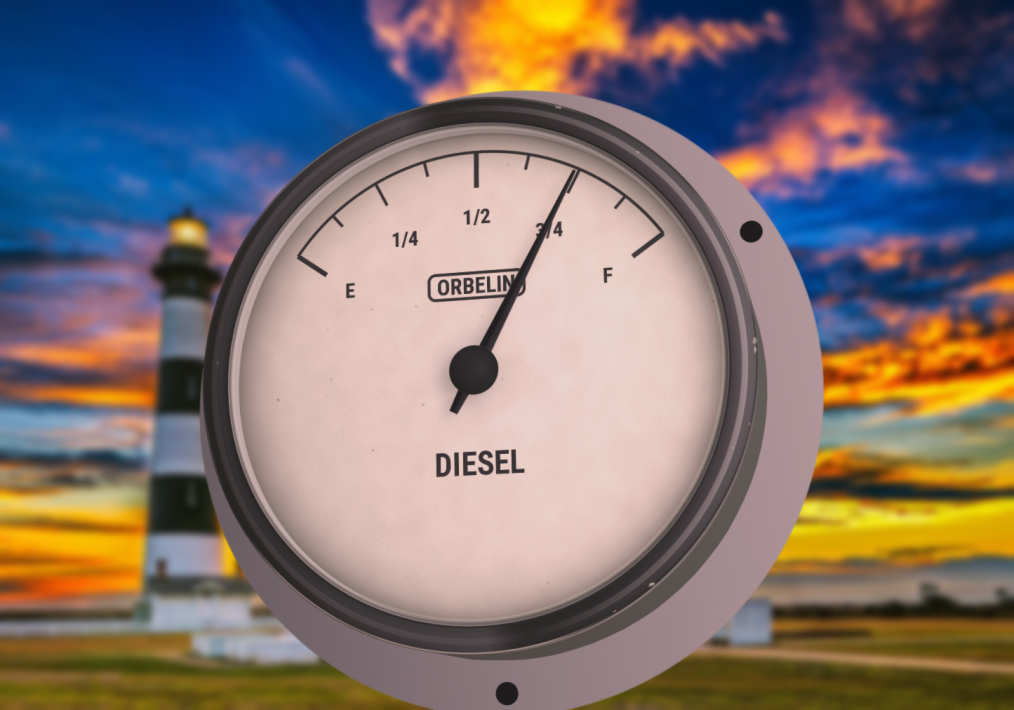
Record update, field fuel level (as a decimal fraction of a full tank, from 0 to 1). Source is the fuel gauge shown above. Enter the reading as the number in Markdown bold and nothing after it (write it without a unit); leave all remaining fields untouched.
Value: **0.75**
